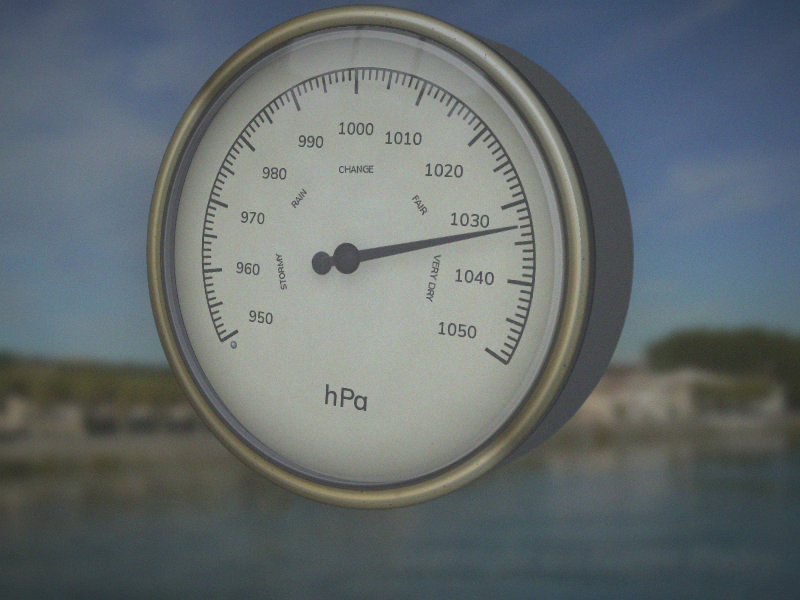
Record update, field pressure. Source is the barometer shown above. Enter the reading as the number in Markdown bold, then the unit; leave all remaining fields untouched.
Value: **1033** hPa
